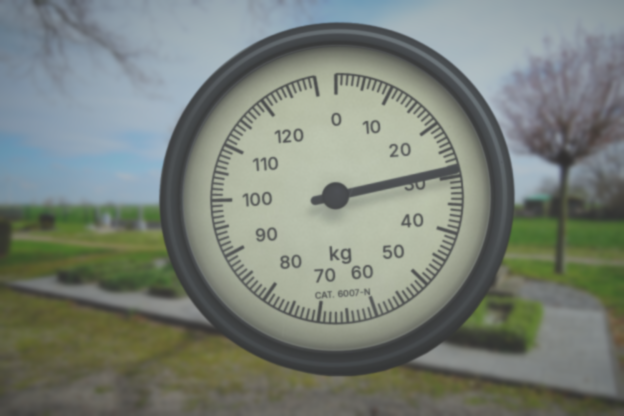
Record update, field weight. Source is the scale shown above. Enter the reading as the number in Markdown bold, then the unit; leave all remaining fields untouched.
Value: **29** kg
